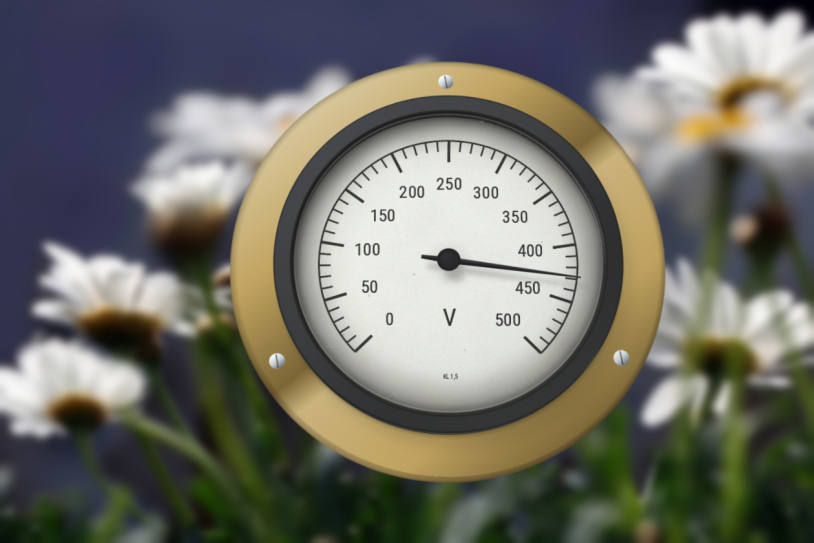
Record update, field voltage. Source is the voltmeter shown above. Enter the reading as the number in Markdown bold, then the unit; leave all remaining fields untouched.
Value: **430** V
